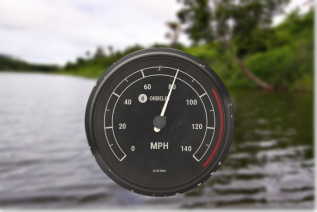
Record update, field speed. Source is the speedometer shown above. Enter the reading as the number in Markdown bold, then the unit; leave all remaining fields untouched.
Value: **80** mph
